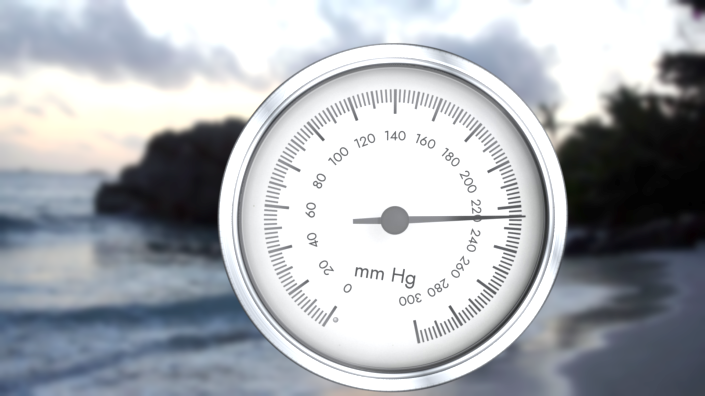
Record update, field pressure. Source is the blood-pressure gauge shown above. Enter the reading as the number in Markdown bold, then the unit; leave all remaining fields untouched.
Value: **224** mmHg
